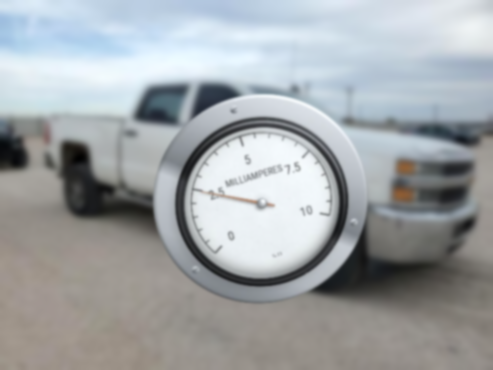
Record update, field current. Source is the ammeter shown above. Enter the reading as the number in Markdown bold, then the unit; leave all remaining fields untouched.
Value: **2.5** mA
